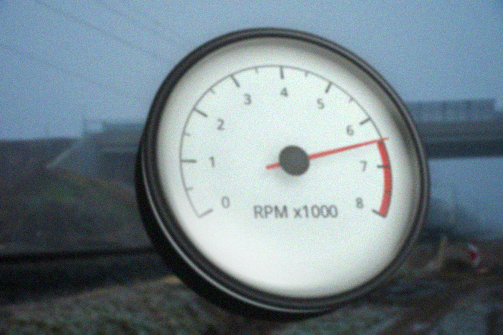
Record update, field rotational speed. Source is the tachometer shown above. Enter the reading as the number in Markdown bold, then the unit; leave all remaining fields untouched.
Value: **6500** rpm
